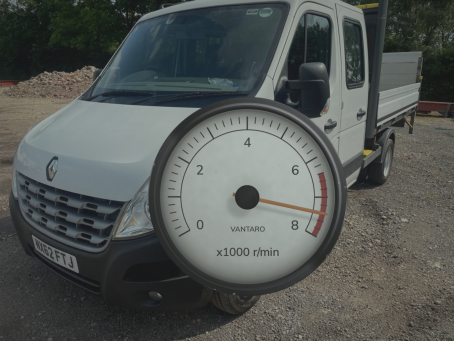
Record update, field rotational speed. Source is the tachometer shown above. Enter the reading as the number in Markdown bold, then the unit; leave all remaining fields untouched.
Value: **7400** rpm
